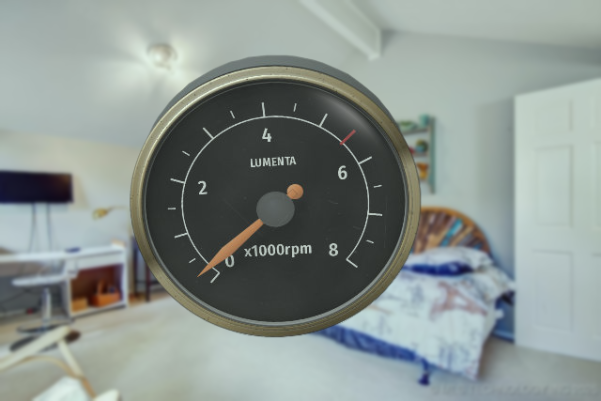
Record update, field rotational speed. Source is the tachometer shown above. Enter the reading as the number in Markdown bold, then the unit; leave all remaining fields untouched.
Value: **250** rpm
